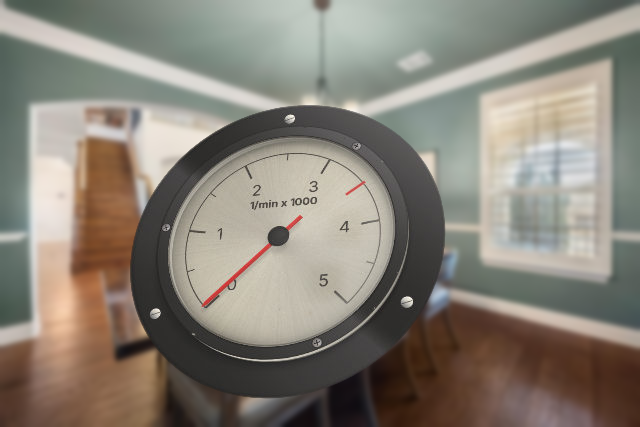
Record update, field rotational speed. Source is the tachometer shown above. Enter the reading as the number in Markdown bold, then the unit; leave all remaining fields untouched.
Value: **0** rpm
